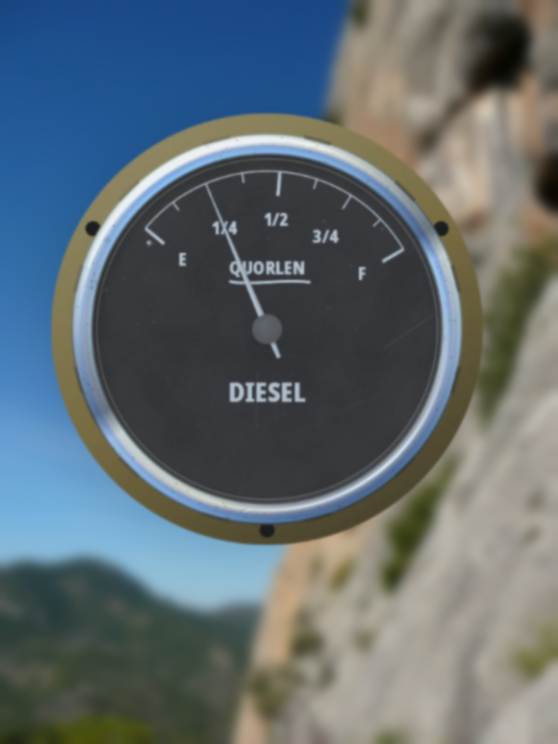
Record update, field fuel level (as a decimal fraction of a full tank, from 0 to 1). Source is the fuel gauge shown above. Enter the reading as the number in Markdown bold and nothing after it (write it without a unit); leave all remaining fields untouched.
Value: **0.25**
